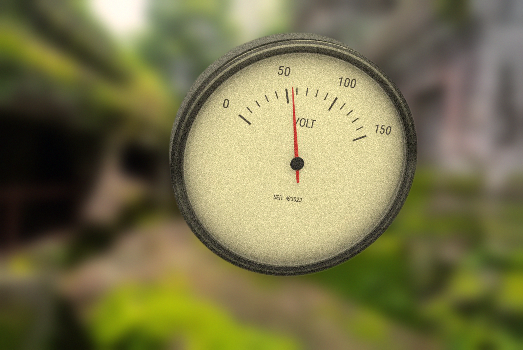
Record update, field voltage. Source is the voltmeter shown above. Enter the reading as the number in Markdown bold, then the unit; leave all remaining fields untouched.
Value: **55** V
